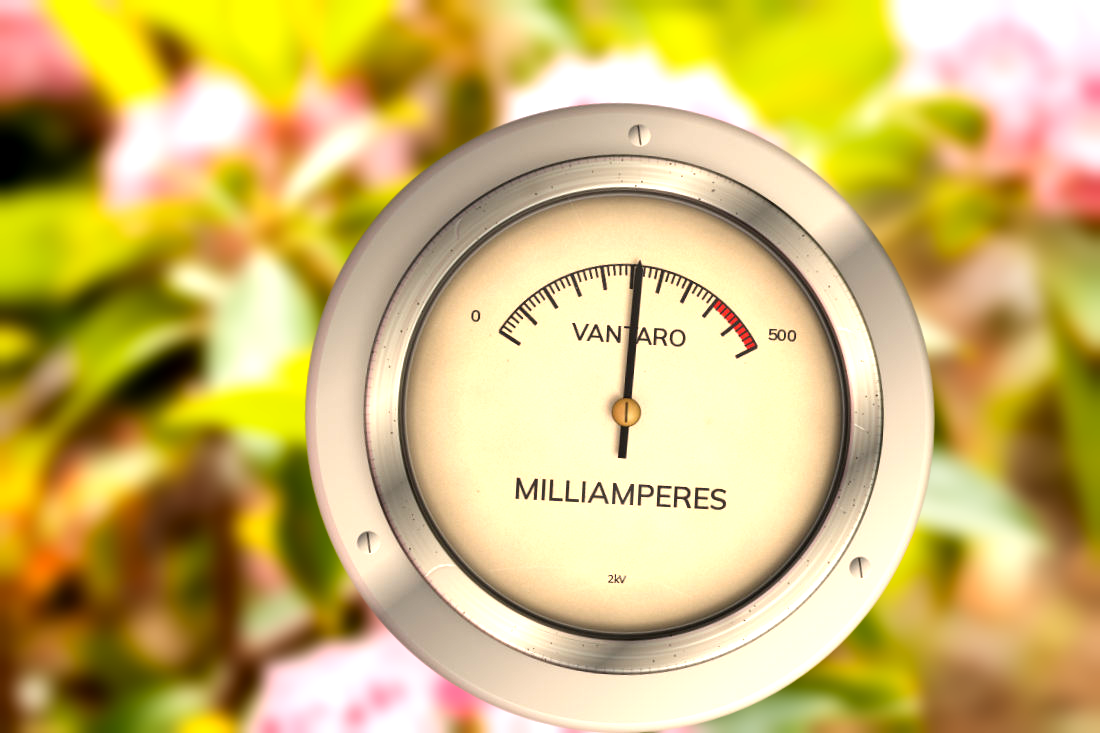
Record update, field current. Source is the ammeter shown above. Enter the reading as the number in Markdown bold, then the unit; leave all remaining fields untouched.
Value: **260** mA
